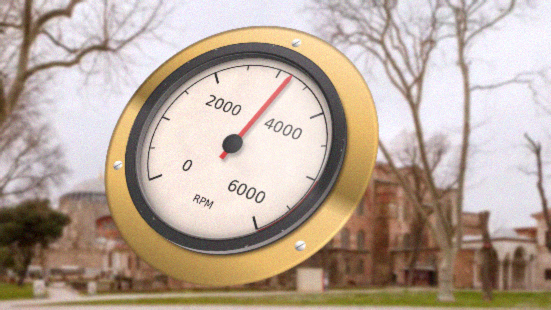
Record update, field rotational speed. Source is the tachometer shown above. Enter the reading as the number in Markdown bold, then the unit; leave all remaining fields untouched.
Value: **3250** rpm
